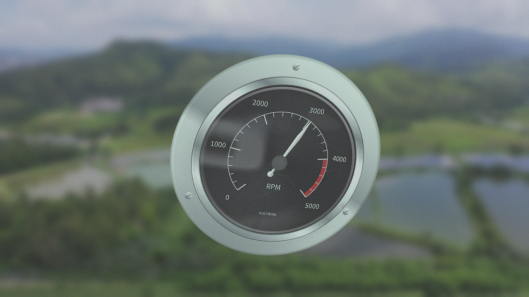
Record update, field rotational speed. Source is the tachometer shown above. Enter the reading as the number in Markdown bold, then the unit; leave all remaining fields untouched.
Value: **3000** rpm
